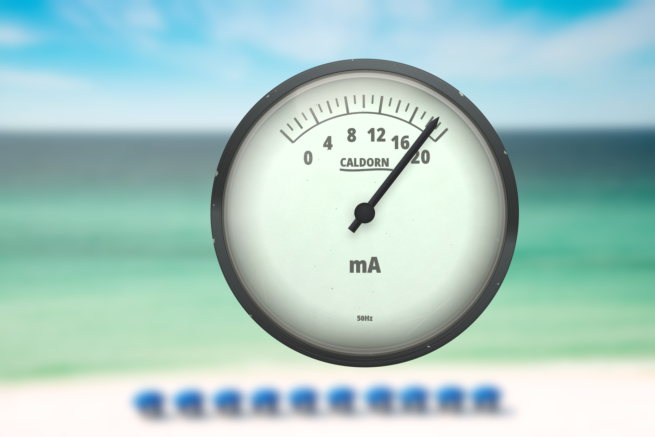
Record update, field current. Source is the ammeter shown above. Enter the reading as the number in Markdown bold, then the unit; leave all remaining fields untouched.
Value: **18.5** mA
